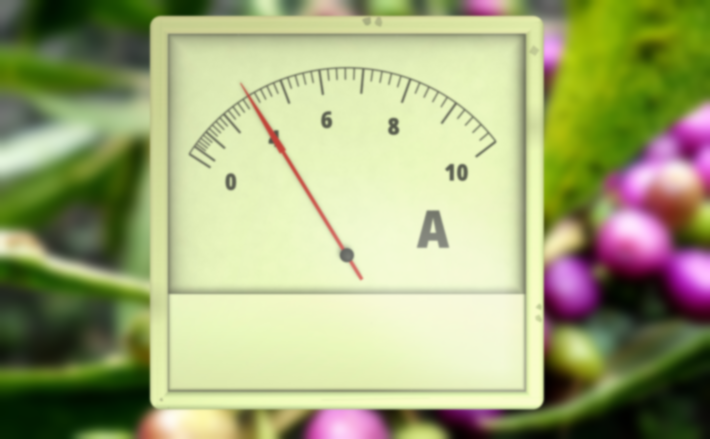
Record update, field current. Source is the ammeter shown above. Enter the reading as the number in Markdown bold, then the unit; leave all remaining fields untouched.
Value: **4** A
